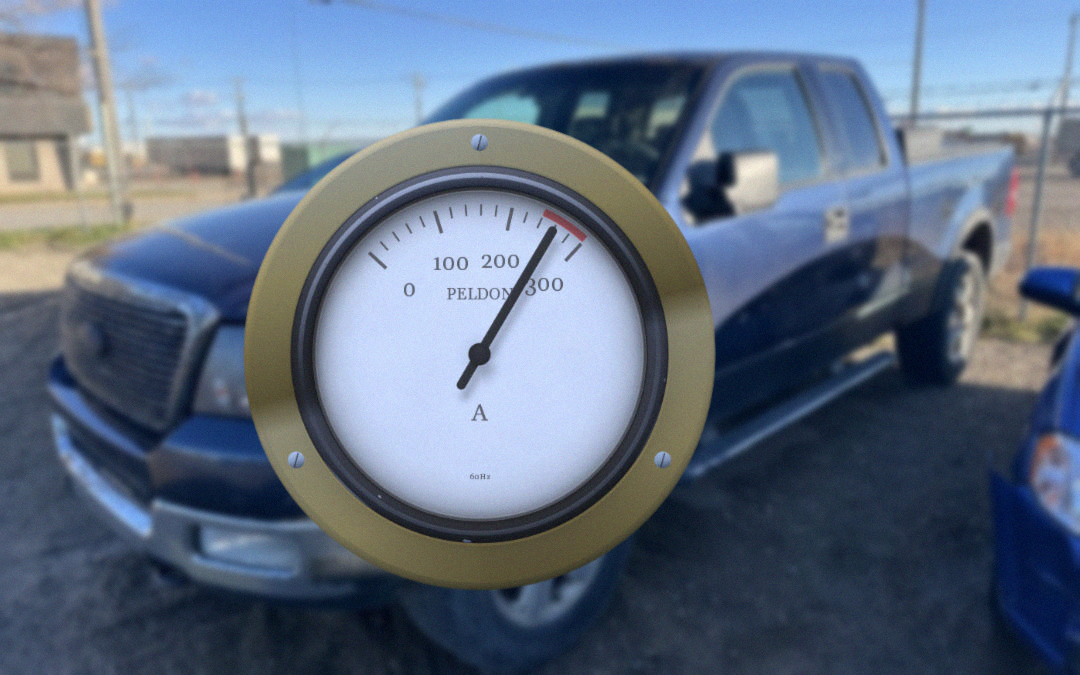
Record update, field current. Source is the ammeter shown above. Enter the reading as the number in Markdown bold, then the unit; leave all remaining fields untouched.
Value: **260** A
